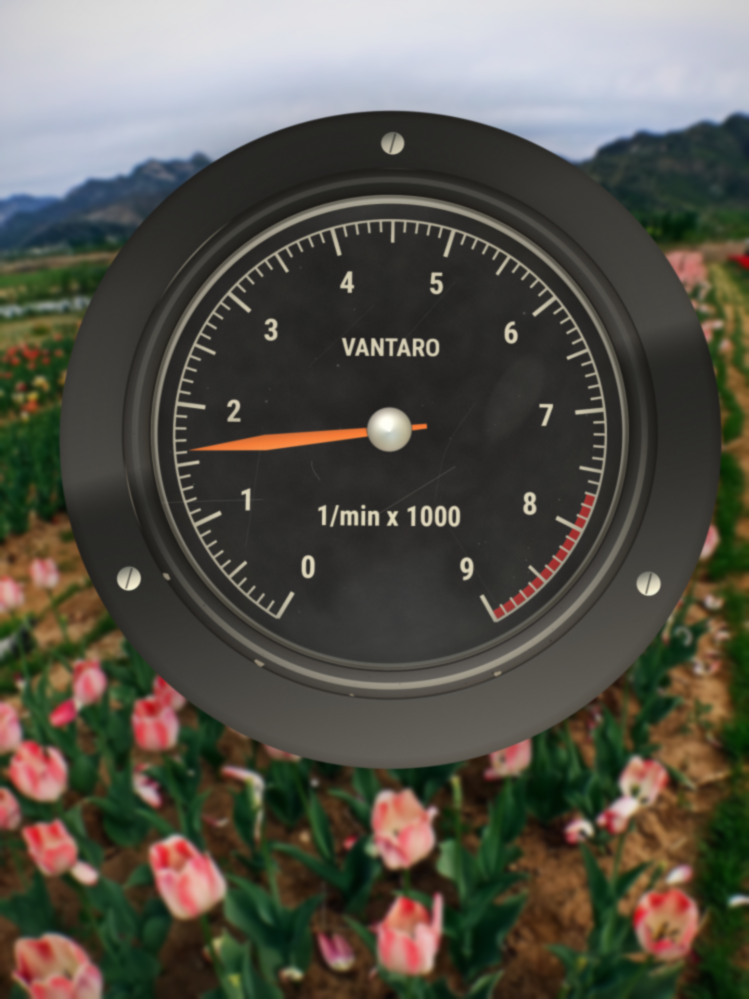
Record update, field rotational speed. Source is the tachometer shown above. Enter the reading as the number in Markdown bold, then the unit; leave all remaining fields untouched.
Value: **1600** rpm
